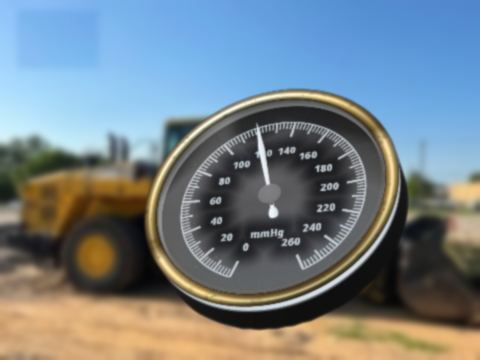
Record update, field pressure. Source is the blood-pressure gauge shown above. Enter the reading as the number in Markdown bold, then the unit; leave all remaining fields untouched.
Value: **120** mmHg
